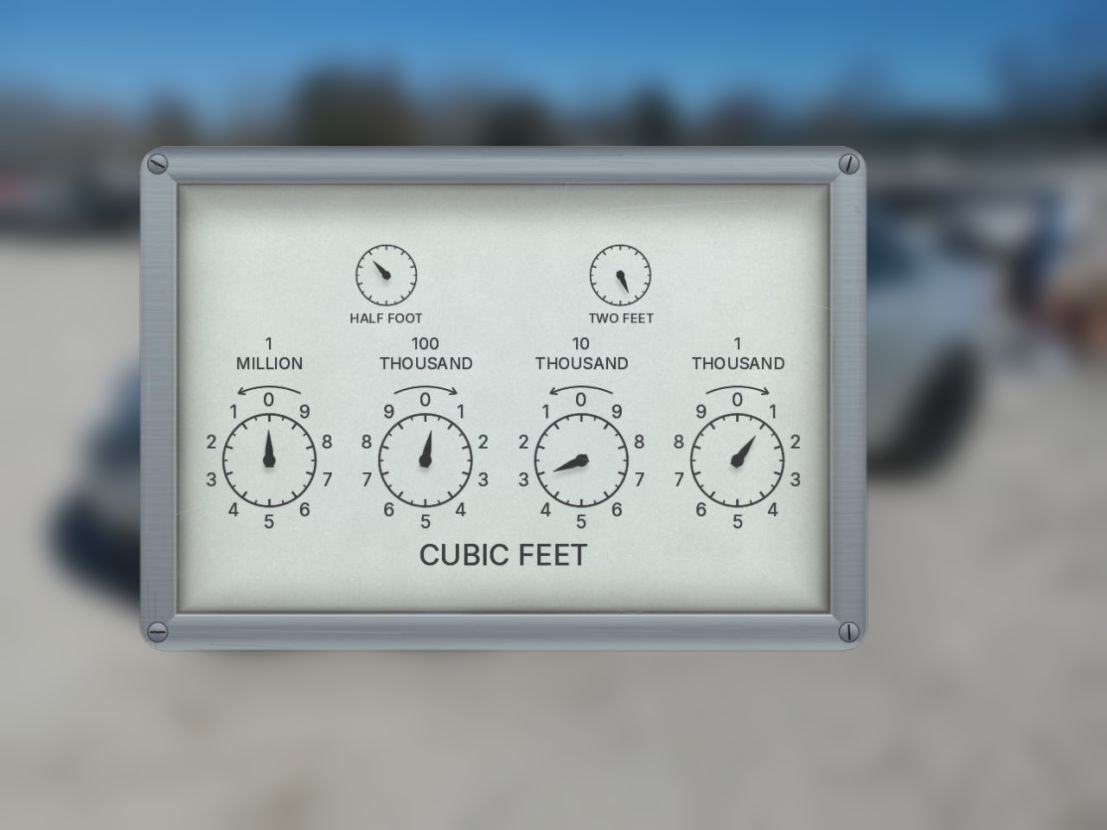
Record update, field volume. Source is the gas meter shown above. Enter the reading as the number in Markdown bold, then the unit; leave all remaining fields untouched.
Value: **3100** ft³
